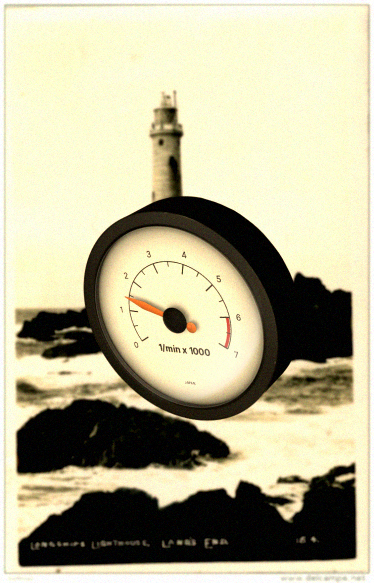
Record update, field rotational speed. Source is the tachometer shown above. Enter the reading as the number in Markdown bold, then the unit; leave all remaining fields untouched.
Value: **1500** rpm
